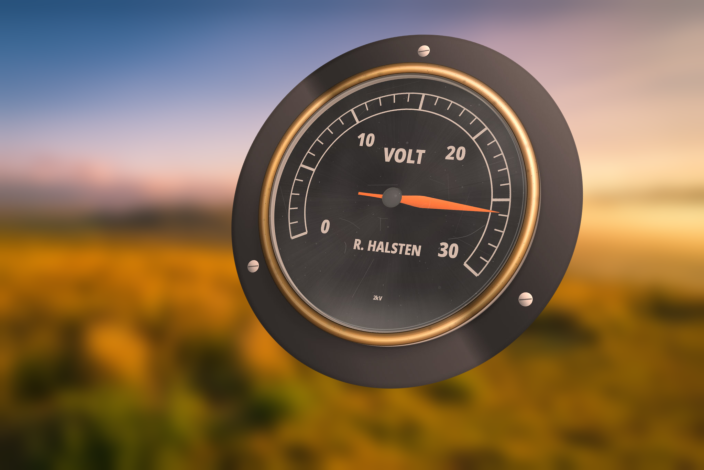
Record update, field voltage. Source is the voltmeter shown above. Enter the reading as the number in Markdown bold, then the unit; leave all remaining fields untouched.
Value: **26** V
